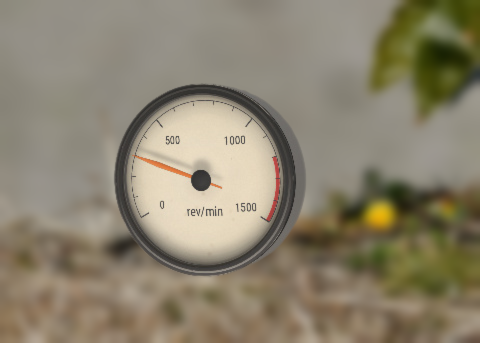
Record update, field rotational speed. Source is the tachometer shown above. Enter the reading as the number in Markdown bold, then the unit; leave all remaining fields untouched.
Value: **300** rpm
